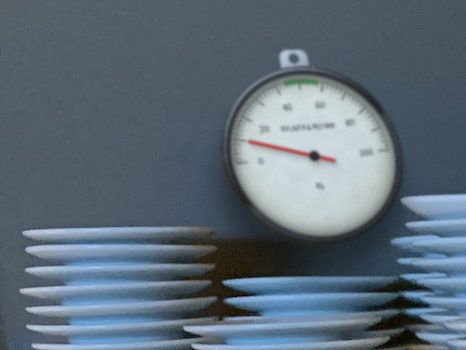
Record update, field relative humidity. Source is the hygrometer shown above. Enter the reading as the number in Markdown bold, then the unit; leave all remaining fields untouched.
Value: **10** %
